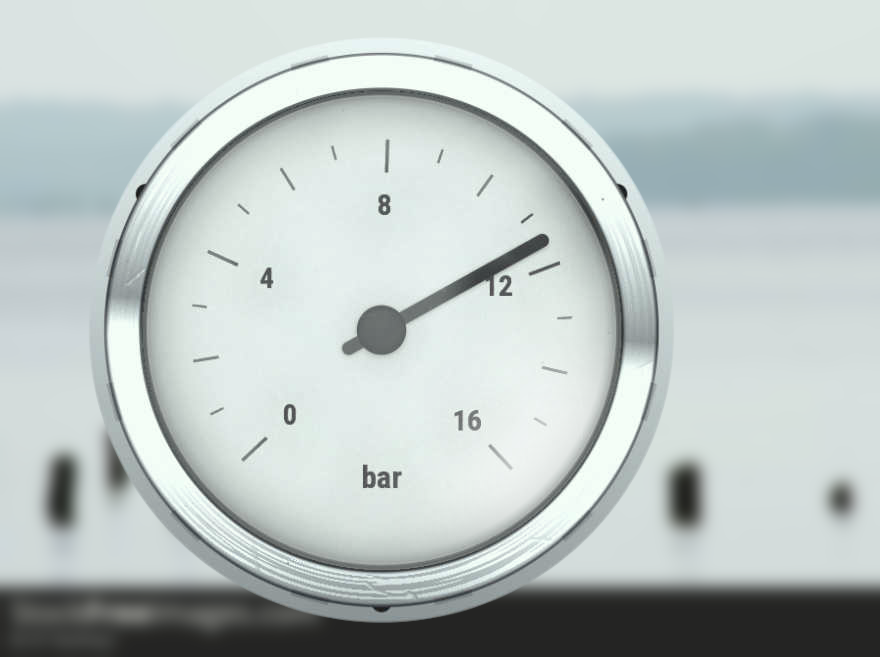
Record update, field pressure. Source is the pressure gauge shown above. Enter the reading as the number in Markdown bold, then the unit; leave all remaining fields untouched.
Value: **11.5** bar
